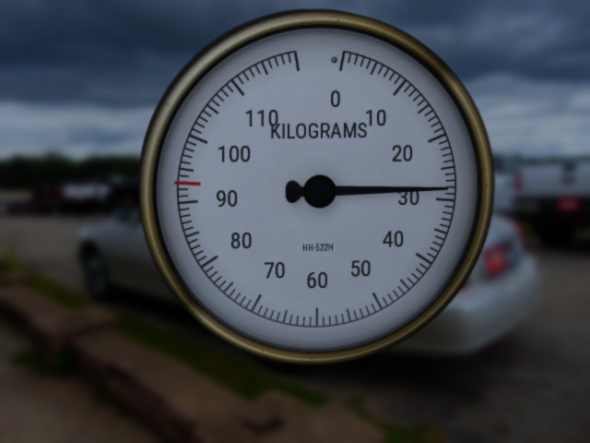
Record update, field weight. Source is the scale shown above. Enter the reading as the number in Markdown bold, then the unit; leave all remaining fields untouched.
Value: **28** kg
